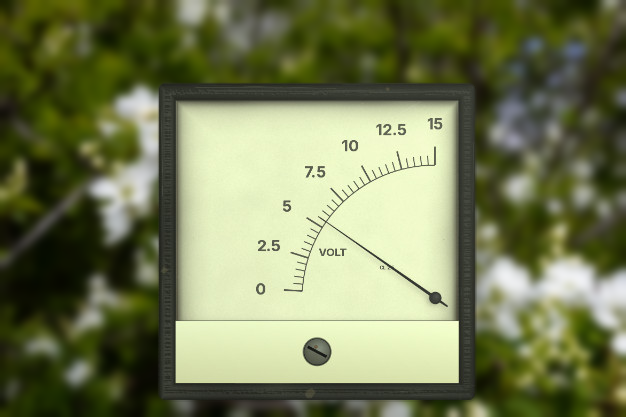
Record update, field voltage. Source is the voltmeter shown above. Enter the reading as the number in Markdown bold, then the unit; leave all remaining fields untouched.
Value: **5.5** V
